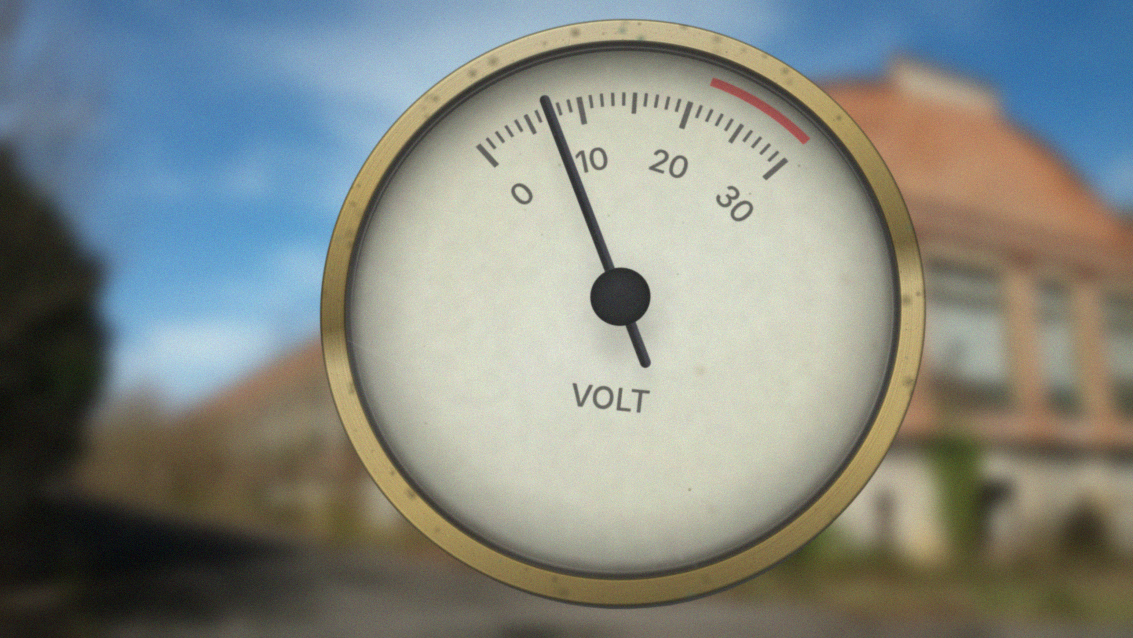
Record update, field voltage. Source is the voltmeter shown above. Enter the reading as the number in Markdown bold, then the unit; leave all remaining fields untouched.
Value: **7** V
